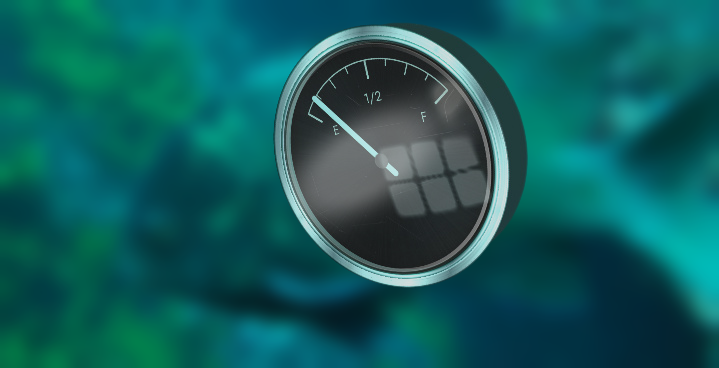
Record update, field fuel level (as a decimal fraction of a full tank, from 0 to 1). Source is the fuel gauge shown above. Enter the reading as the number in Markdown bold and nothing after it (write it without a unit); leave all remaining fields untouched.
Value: **0.125**
